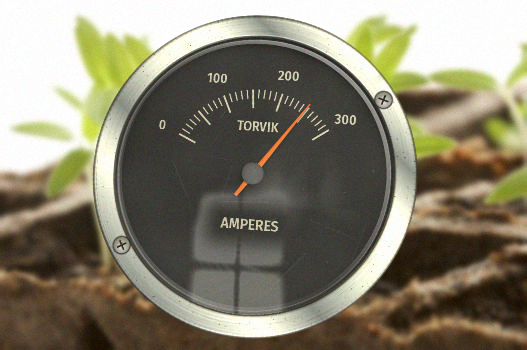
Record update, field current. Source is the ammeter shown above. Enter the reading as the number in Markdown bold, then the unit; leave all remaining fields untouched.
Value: **250** A
